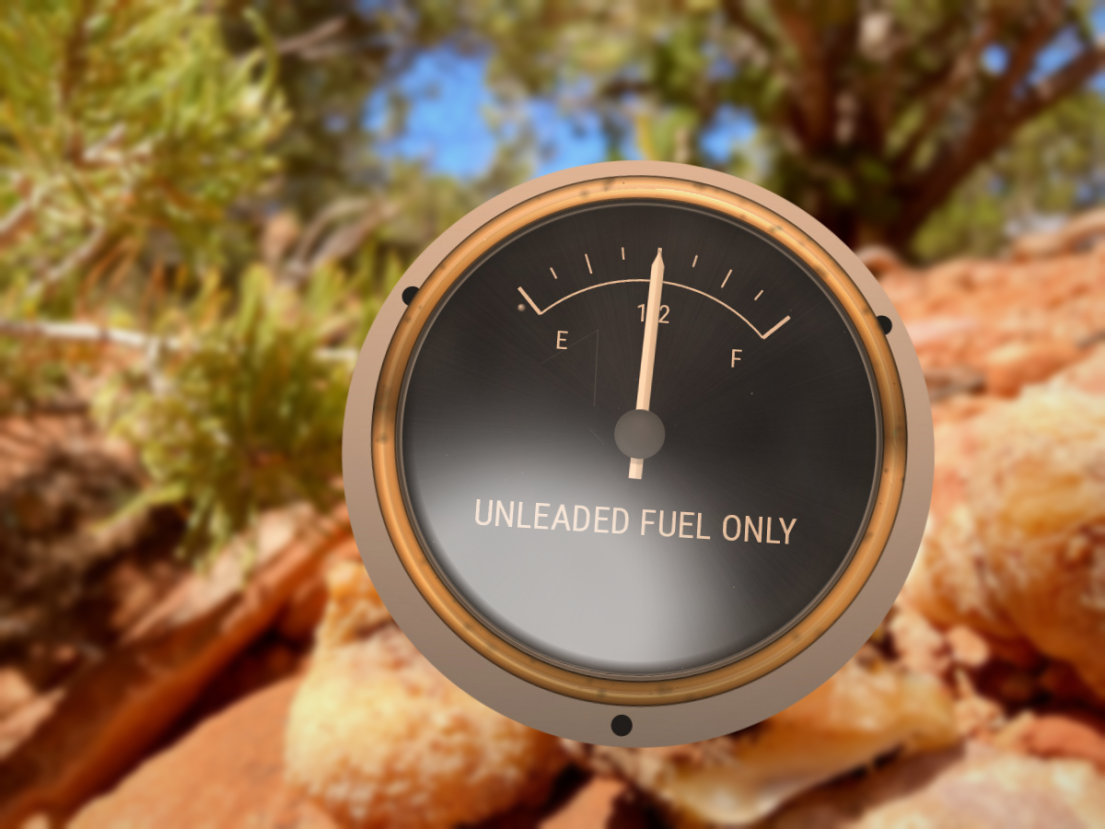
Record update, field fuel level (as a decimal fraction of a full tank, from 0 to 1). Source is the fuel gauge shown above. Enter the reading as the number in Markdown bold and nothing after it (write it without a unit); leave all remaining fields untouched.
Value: **0.5**
